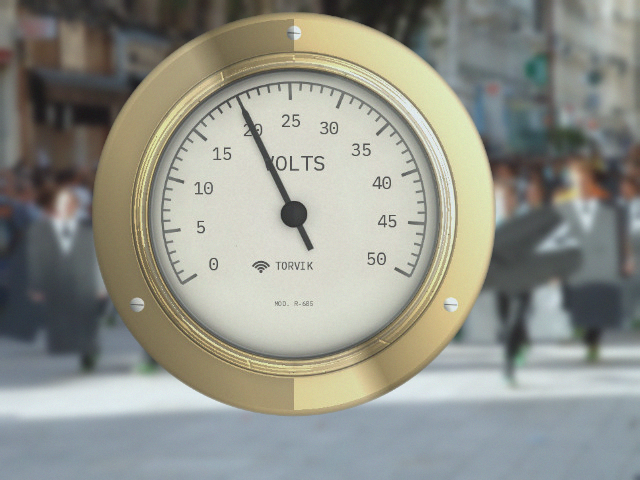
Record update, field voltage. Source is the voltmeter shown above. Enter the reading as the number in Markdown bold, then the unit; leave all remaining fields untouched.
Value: **20** V
